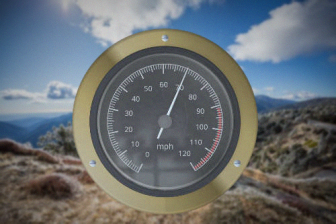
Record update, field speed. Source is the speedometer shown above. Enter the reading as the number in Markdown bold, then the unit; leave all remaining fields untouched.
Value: **70** mph
